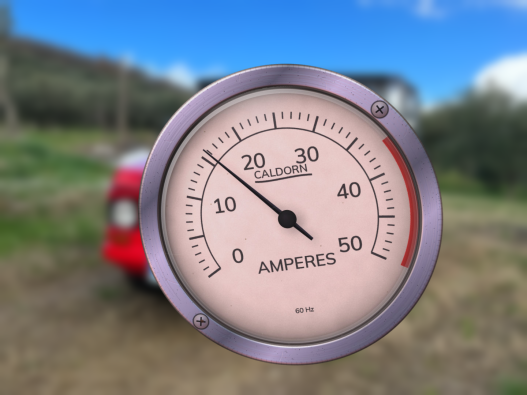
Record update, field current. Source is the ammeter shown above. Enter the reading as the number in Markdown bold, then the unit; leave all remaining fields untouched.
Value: **16** A
